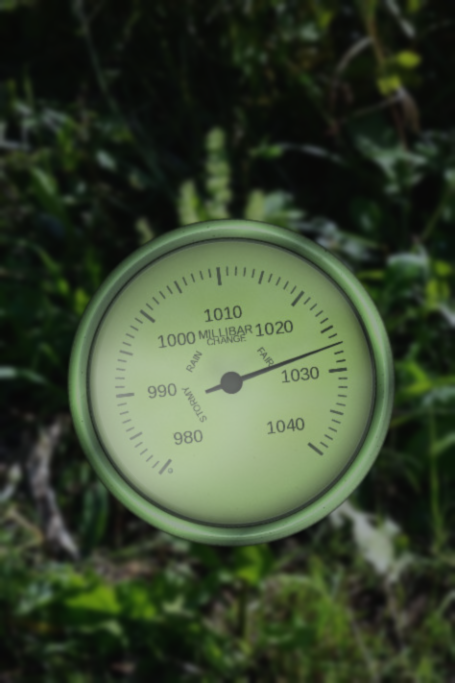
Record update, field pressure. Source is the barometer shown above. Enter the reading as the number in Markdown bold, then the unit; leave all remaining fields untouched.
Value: **1027** mbar
